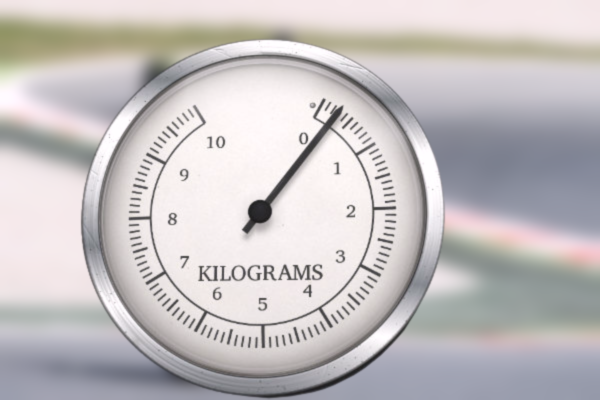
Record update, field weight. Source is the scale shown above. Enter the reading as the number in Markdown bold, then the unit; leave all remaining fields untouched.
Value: **0.3** kg
